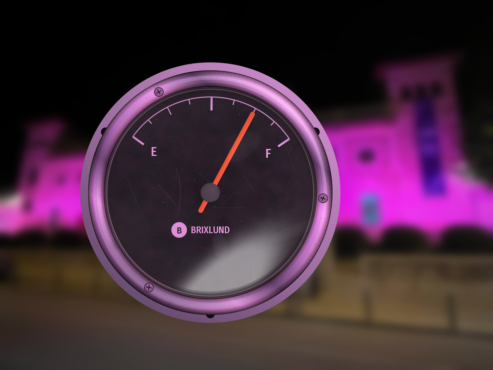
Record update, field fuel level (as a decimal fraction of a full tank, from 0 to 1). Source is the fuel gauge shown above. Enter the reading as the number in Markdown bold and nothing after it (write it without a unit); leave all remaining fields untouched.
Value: **0.75**
